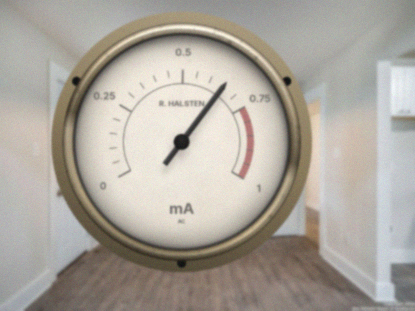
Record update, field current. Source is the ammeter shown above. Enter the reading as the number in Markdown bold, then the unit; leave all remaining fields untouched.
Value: **0.65** mA
